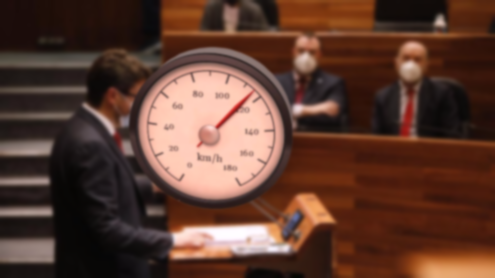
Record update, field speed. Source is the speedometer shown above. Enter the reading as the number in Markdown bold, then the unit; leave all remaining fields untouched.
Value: **115** km/h
